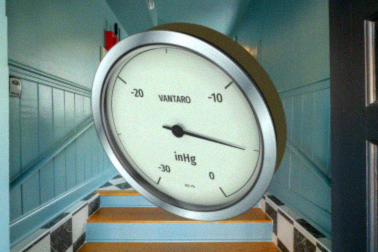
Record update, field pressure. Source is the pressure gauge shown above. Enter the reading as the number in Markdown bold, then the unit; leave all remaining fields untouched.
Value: **-5** inHg
